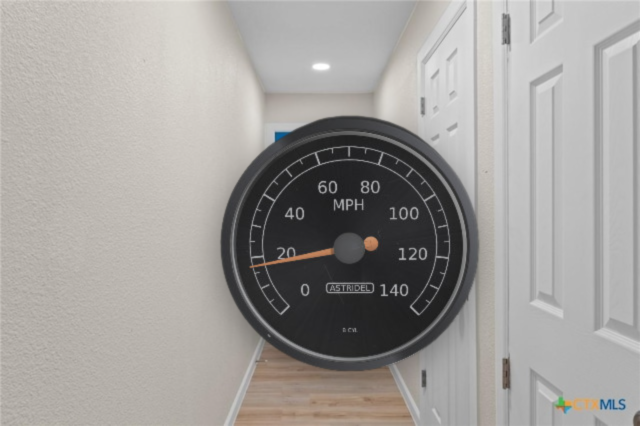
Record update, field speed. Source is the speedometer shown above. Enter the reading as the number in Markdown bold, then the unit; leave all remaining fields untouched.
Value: **17.5** mph
